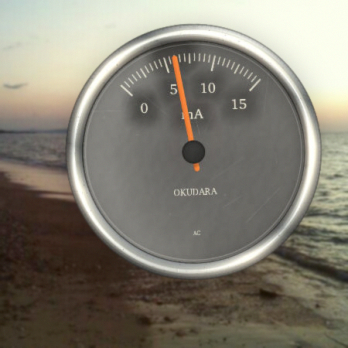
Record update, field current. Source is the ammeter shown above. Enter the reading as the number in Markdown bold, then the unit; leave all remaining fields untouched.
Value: **6** mA
